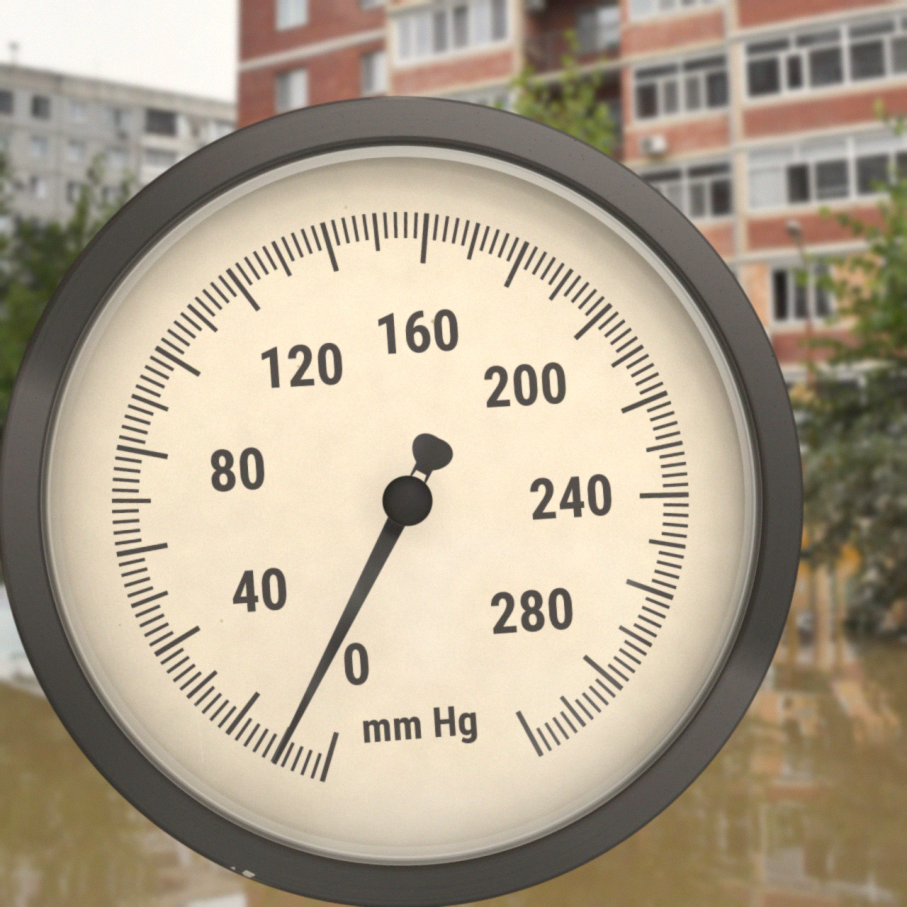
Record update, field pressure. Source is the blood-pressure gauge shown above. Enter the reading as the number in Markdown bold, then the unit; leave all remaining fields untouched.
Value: **10** mmHg
